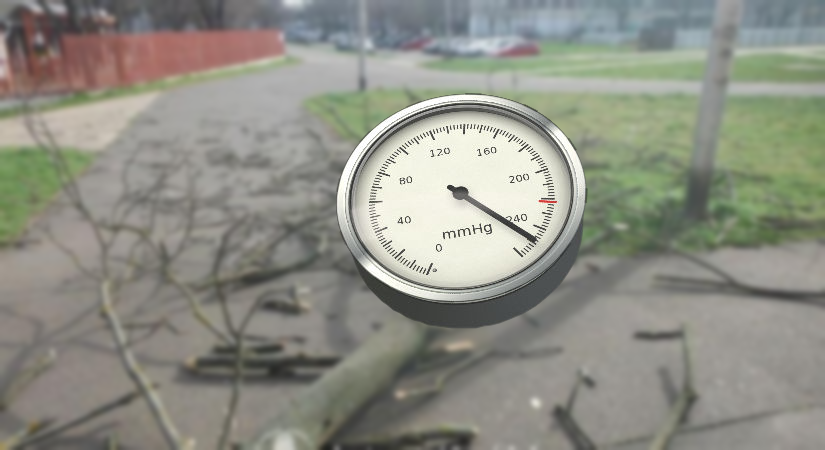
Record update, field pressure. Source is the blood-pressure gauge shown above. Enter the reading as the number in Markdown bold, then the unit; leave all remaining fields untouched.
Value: **250** mmHg
